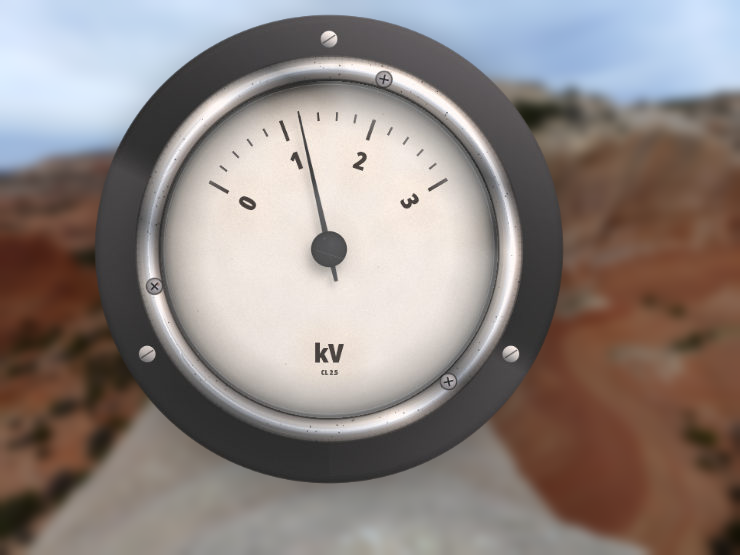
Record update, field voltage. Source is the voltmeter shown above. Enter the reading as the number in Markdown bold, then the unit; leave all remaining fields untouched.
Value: **1.2** kV
